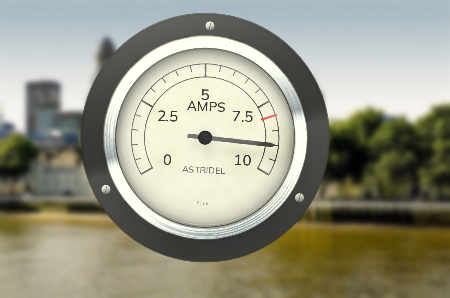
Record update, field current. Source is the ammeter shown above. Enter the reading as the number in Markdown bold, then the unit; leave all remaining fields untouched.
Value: **9** A
